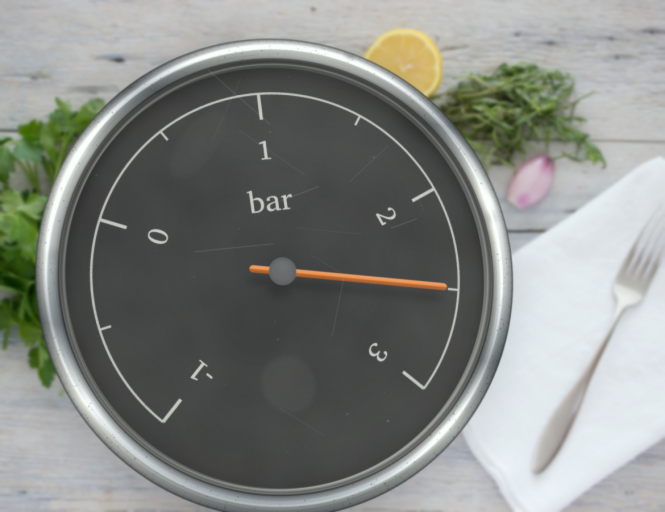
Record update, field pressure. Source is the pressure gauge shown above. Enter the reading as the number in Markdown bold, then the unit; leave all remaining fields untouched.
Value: **2.5** bar
